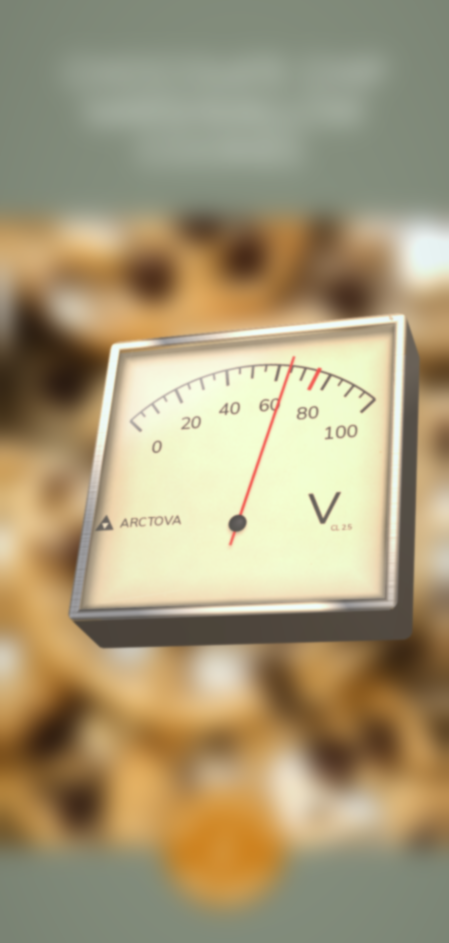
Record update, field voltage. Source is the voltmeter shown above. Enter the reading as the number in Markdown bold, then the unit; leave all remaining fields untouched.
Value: **65** V
